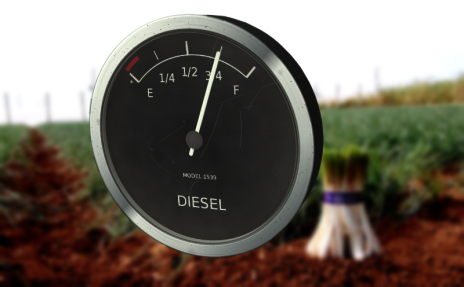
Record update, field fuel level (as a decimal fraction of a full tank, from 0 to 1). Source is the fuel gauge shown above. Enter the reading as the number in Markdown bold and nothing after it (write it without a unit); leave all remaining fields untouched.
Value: **0.75**
